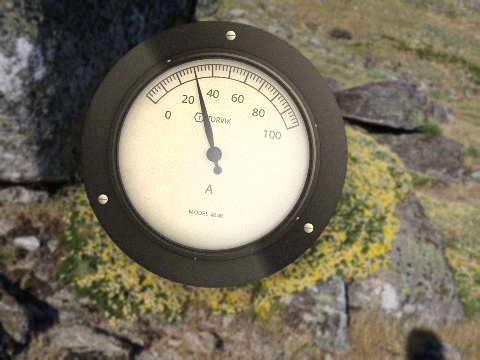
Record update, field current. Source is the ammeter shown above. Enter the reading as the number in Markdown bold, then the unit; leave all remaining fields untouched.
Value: **30** A
